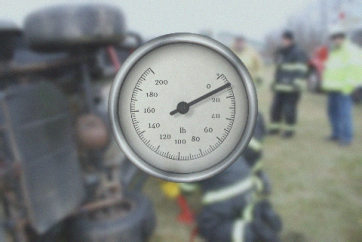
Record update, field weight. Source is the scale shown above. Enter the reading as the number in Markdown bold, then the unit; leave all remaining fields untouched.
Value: **10** lb
